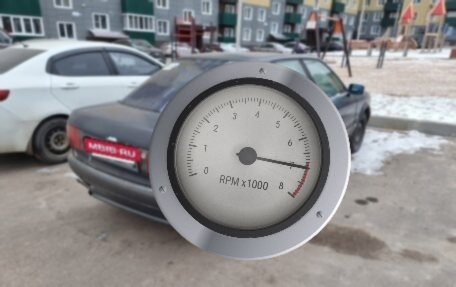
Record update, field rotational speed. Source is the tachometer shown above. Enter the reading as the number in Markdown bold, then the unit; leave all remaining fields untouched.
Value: **7000** rpm
